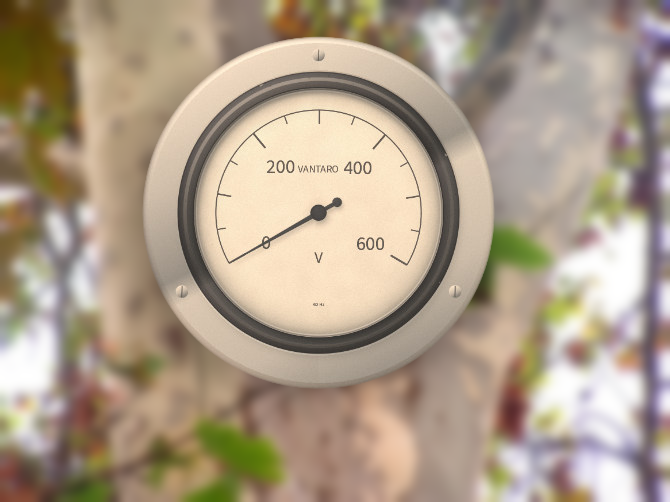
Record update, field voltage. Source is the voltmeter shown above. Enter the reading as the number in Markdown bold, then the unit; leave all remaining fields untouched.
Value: **0** V
